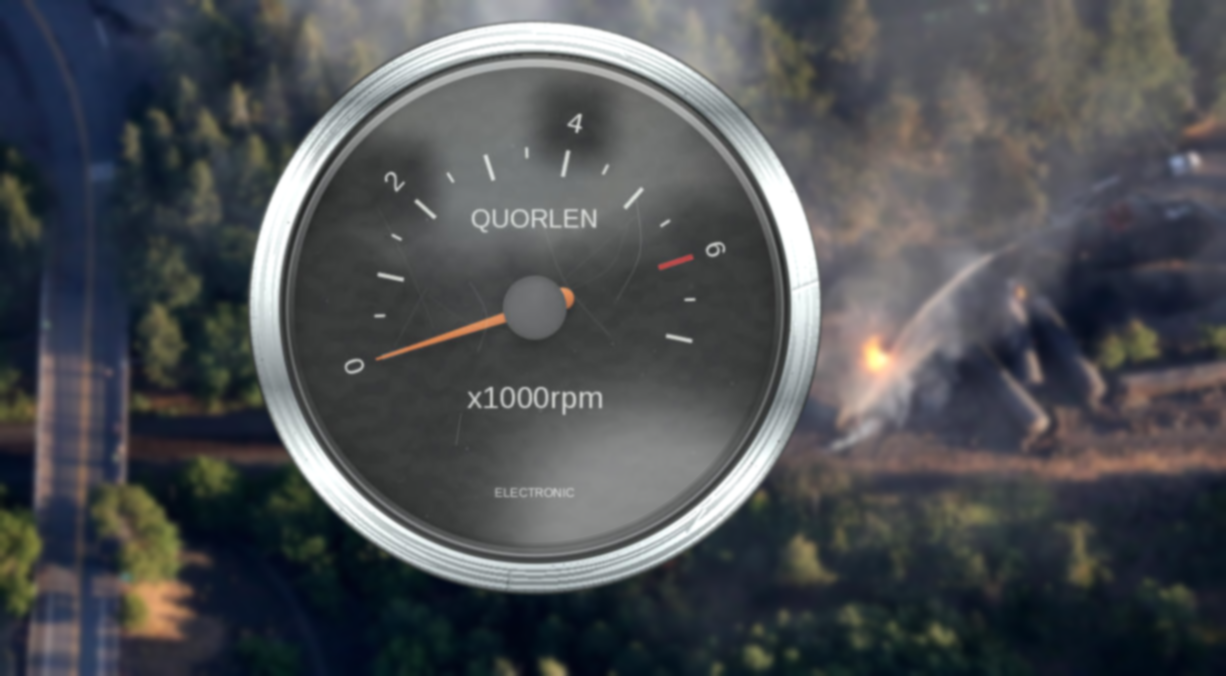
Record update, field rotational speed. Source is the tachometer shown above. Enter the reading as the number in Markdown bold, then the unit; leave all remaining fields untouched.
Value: **0** rpm
